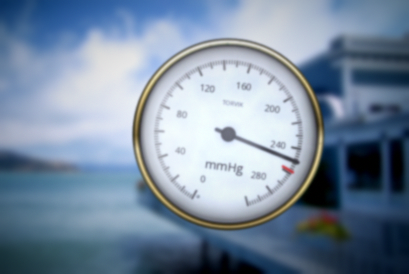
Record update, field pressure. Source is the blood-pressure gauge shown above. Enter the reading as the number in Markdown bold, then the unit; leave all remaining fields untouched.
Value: **250** mmHg
